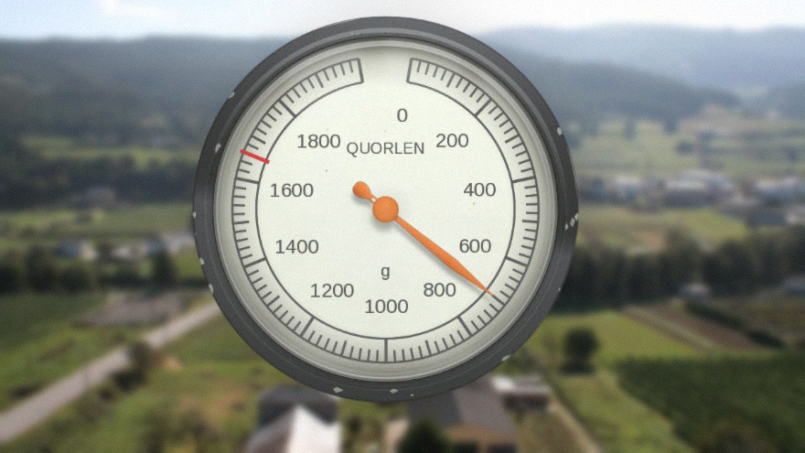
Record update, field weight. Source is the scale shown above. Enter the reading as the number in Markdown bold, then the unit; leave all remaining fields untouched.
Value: **700** g
